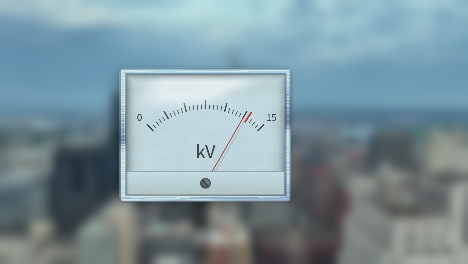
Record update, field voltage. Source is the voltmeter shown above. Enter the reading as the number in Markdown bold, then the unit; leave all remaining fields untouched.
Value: **12.5** kV
